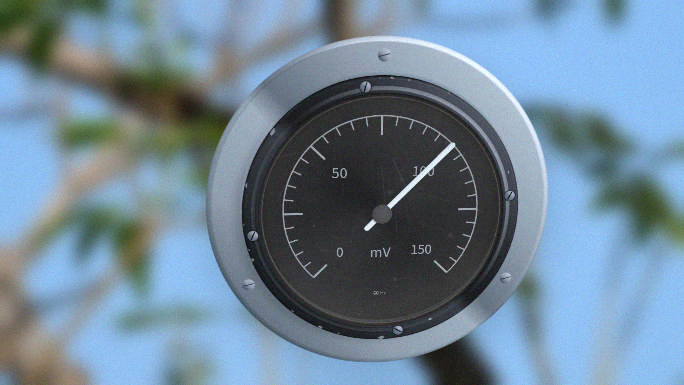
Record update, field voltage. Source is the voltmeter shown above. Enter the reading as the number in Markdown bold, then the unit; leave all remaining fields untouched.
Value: **100** mV
